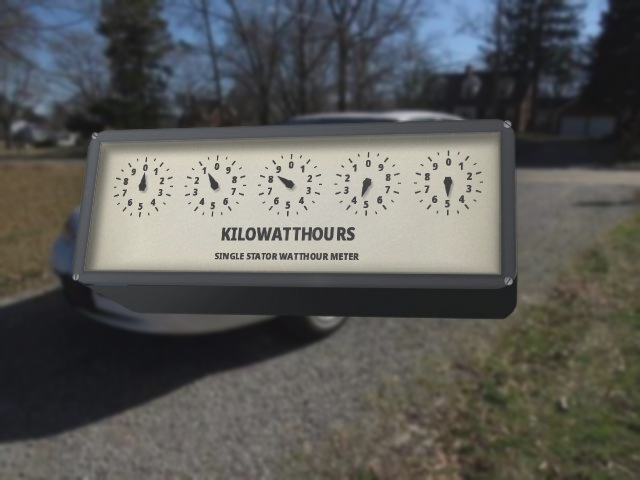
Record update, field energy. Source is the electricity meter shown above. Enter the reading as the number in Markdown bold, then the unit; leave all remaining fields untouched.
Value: **845** kWh
